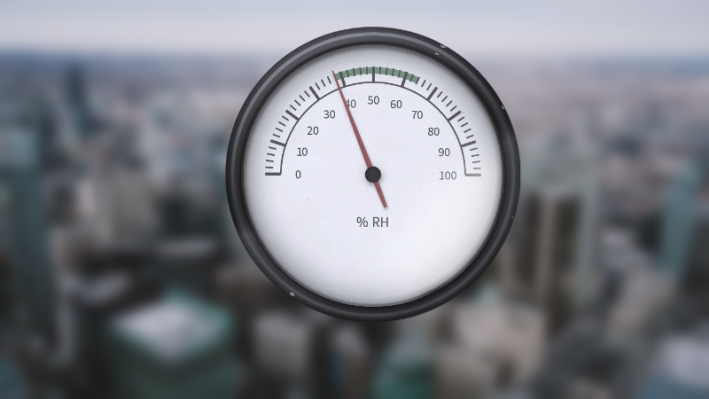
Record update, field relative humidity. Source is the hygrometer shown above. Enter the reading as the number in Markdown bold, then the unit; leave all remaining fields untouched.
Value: **38** %
